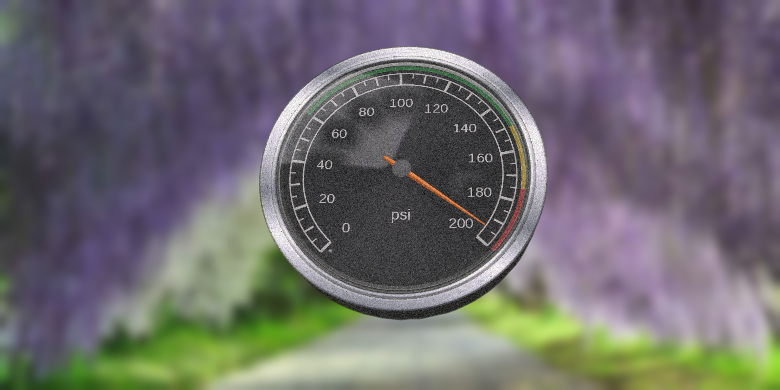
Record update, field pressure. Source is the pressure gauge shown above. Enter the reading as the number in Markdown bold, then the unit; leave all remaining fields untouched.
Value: **195** psi
